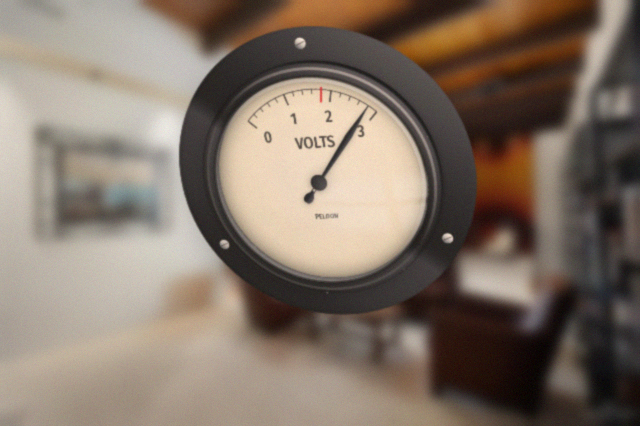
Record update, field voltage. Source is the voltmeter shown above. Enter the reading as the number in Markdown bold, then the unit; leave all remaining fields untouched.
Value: **2.8** V
